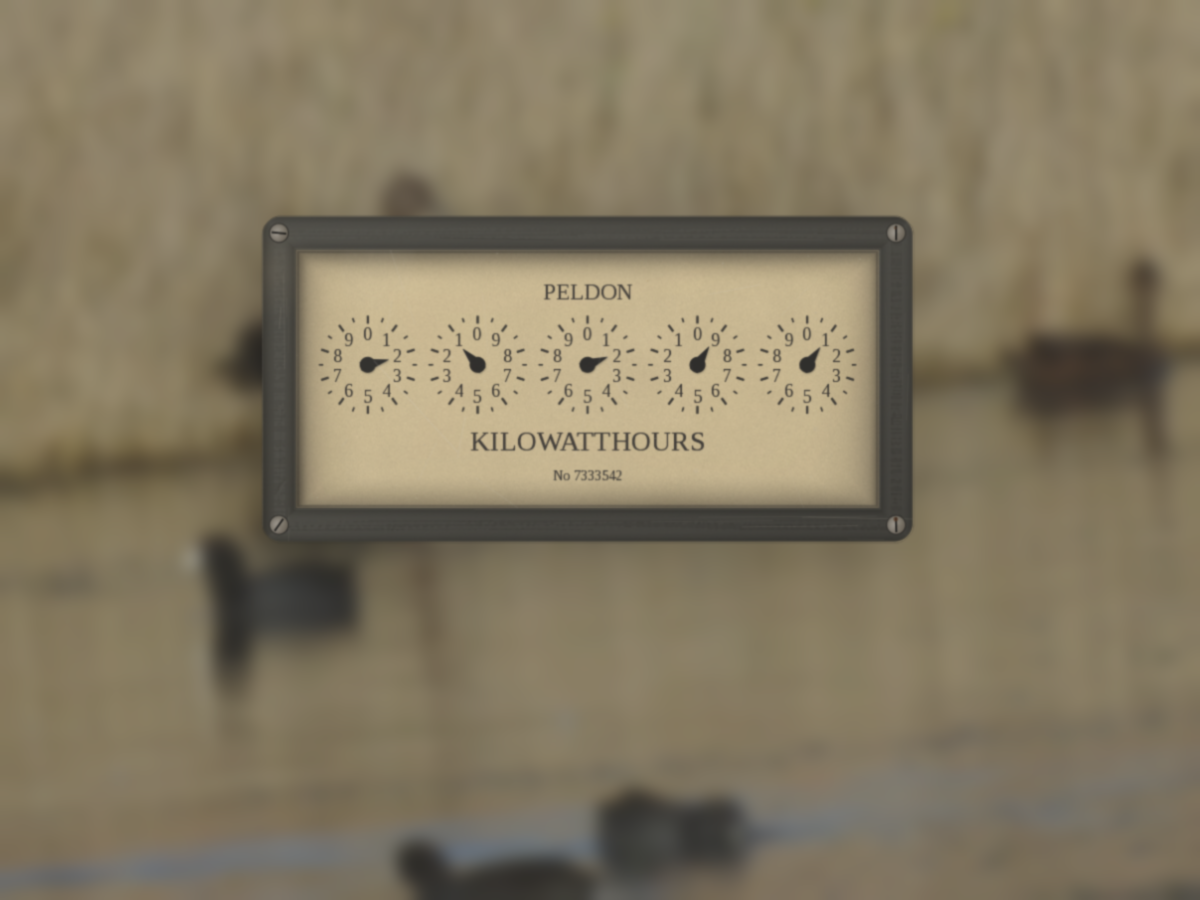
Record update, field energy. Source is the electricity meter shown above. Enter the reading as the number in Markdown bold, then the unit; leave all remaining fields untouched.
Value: **21191** kWh
